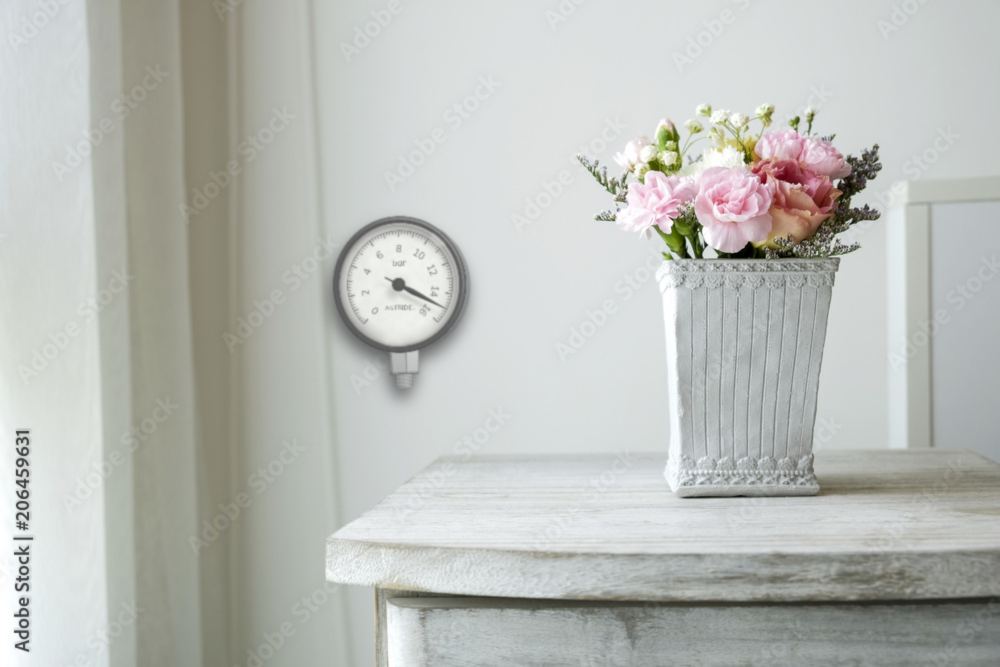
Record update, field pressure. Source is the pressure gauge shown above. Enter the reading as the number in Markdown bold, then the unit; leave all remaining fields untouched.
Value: **15** bar
